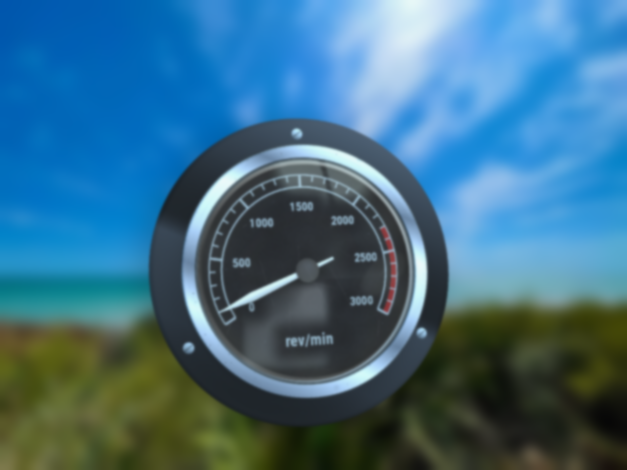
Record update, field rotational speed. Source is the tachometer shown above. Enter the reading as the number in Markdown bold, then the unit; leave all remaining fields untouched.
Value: **100** rpm
